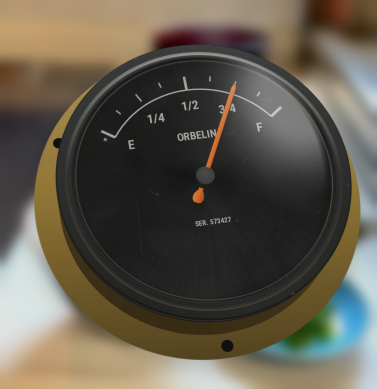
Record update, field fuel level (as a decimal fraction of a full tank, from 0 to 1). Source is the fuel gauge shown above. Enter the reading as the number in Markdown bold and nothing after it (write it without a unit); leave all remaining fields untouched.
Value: **0.75**
